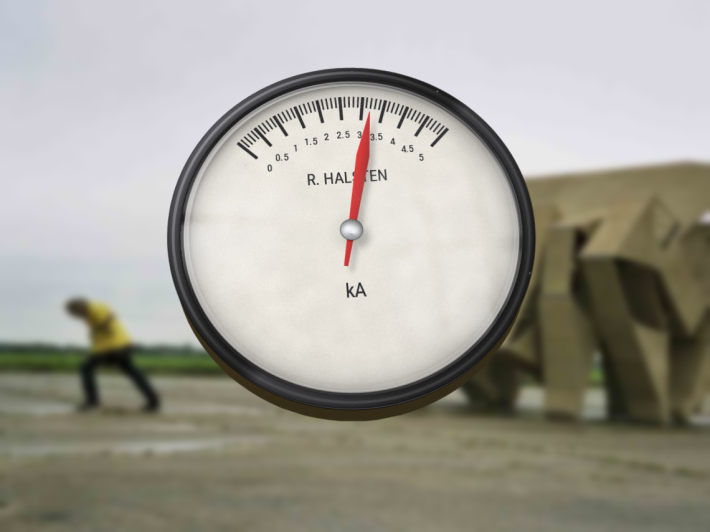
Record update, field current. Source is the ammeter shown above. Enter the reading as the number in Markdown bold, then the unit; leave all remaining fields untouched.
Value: **3.2** kA
